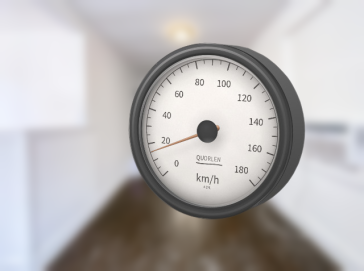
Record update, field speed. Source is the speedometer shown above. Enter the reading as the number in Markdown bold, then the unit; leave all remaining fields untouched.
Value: **15** km/h
